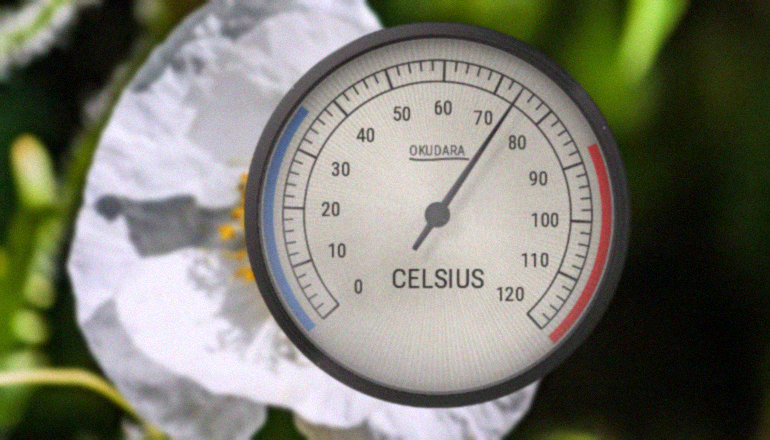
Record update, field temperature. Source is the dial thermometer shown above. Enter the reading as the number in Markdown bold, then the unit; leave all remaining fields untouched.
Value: **74** °C
